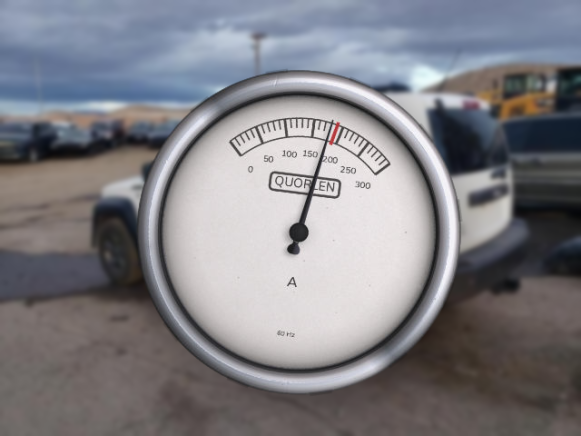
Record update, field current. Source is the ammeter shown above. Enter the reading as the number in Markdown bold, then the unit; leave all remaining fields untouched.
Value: **180** A
